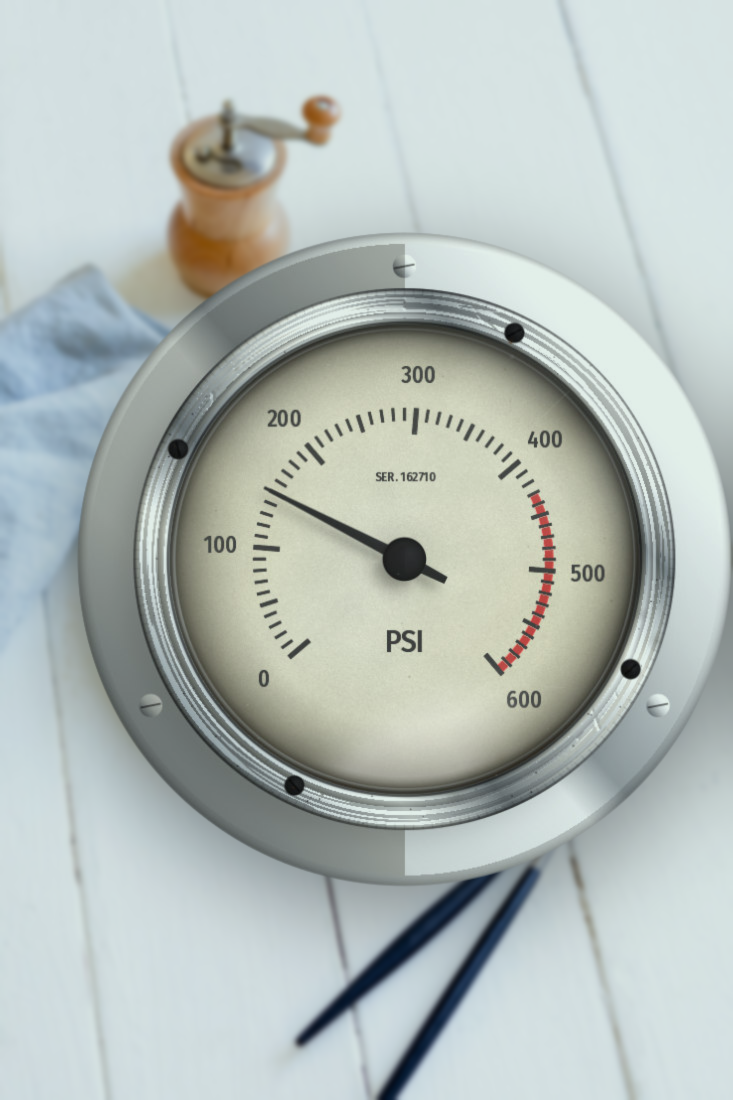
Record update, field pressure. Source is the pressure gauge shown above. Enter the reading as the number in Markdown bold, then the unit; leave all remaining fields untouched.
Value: **150** psi
